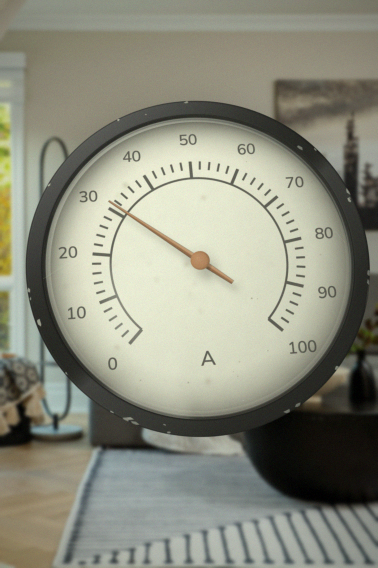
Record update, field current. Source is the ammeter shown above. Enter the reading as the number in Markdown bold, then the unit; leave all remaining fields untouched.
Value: **31** A
